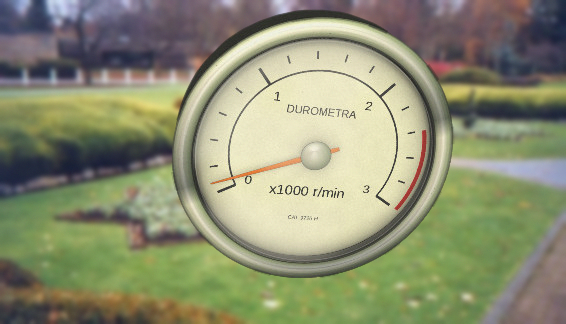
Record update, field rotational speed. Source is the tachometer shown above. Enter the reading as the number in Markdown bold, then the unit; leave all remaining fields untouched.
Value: **100** rpm
